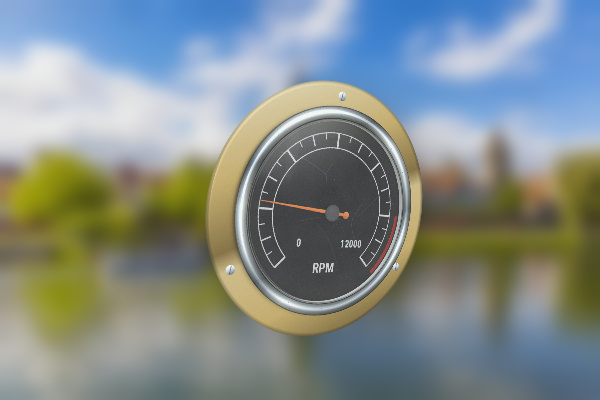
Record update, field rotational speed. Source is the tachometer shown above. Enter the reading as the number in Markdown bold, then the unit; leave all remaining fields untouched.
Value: **2250** rpm
